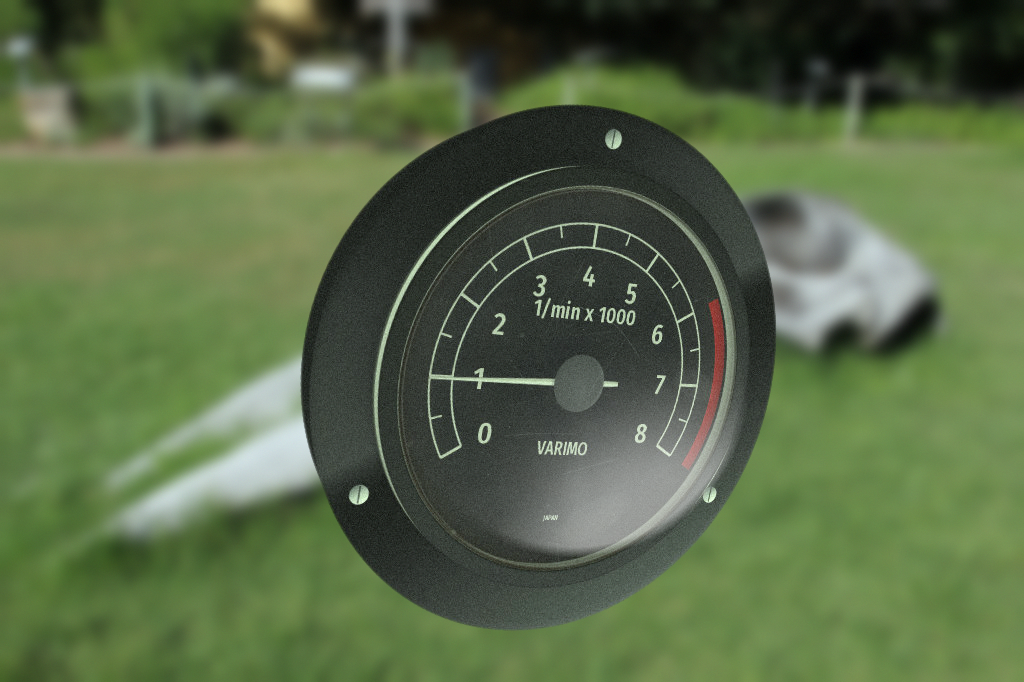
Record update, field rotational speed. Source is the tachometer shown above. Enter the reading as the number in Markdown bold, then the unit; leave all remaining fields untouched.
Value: **1000** rpm
